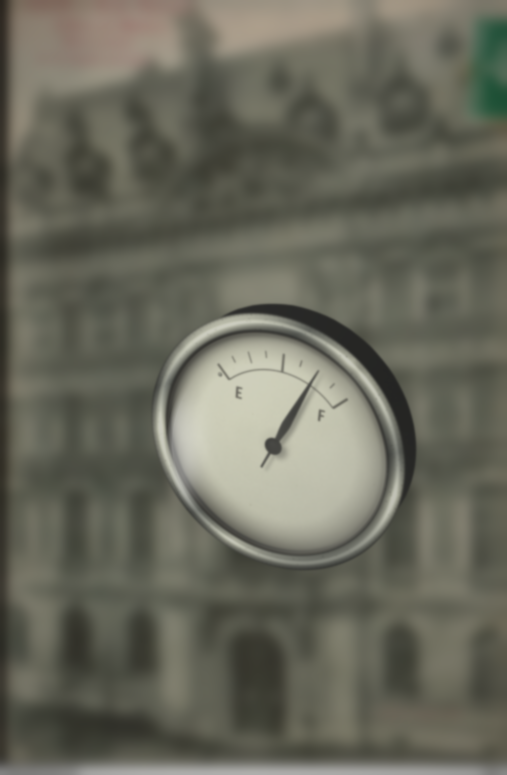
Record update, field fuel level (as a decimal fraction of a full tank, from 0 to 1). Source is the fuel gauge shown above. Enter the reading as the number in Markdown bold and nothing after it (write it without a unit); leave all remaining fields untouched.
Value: **0.75**
